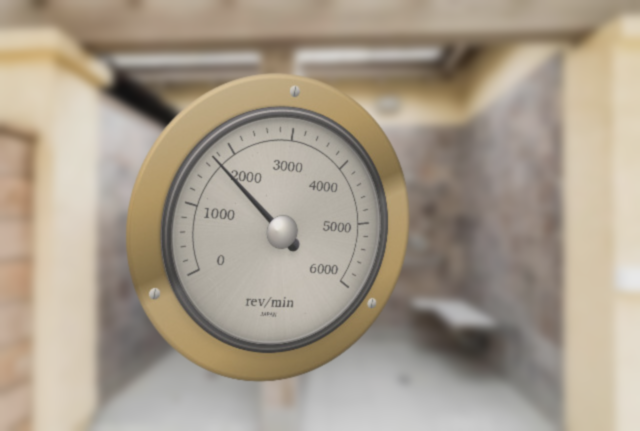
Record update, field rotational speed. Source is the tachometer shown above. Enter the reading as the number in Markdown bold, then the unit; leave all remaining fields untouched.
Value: **1700** rpm
